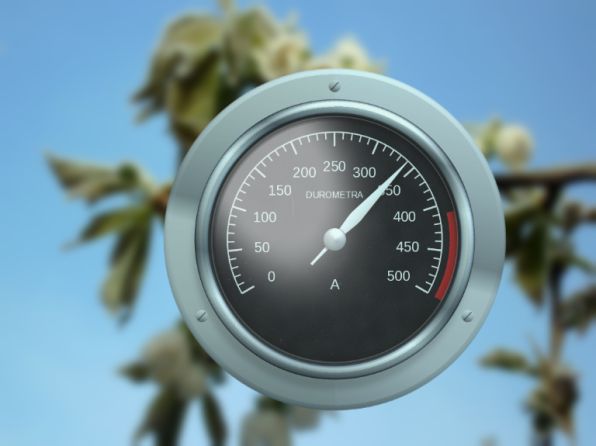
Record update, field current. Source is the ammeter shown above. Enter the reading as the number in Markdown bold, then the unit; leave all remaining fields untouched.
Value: **340** A
